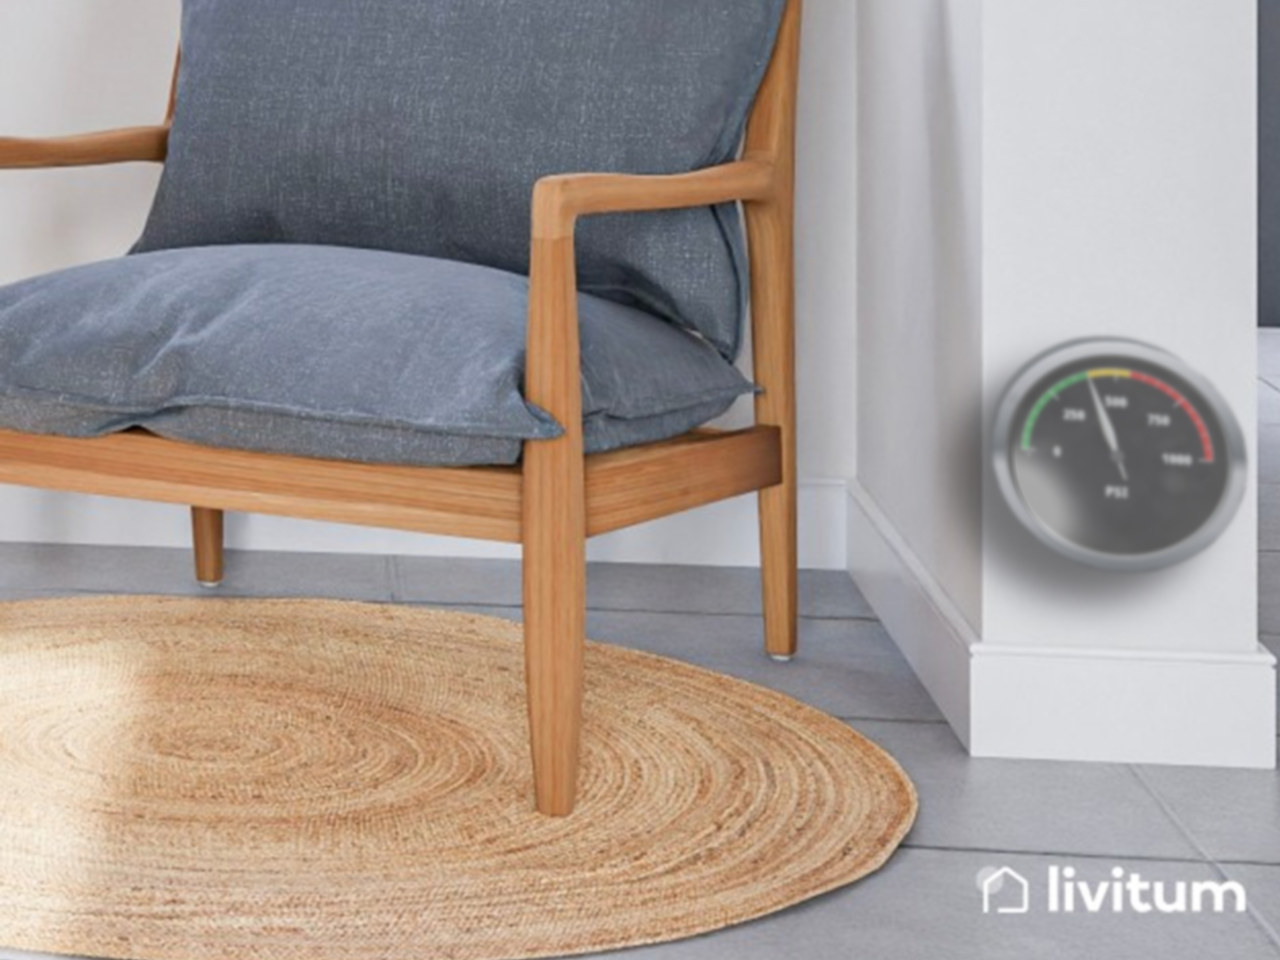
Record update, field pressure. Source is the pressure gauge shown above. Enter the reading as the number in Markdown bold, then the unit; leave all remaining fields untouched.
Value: **400** psi
